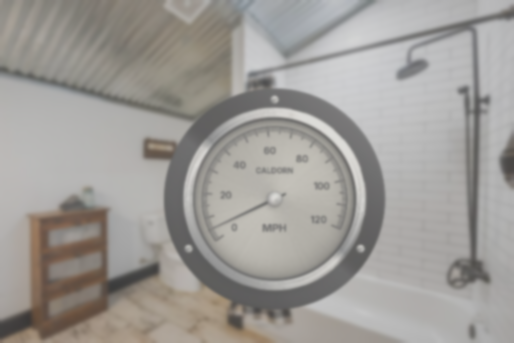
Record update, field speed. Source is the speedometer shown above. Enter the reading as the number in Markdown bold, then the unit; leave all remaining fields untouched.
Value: **5** mph
